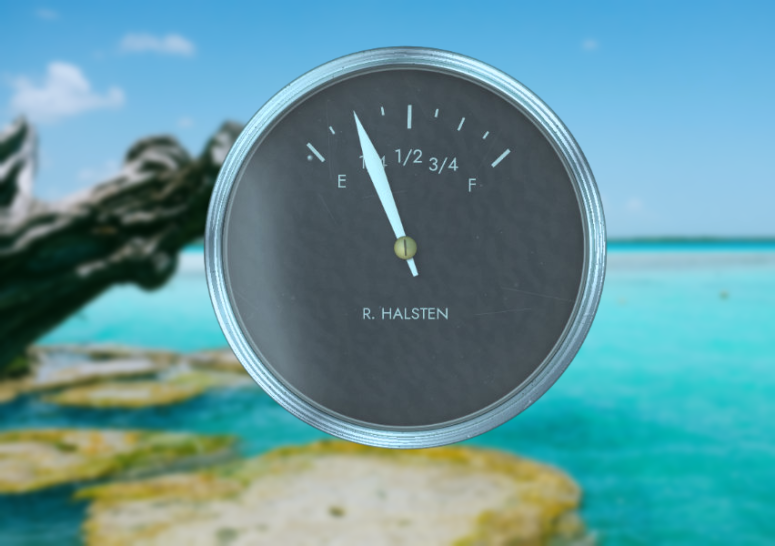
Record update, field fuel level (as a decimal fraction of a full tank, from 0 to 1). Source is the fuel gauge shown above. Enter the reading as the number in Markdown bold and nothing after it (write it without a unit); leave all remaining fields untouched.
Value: **0.25**
